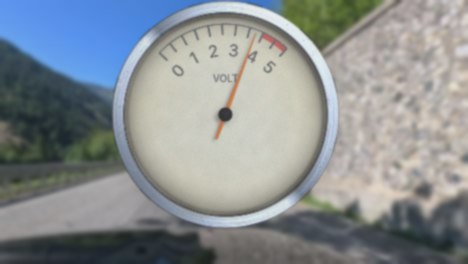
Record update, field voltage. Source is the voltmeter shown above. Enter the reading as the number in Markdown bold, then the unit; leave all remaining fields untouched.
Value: **3.75** V
